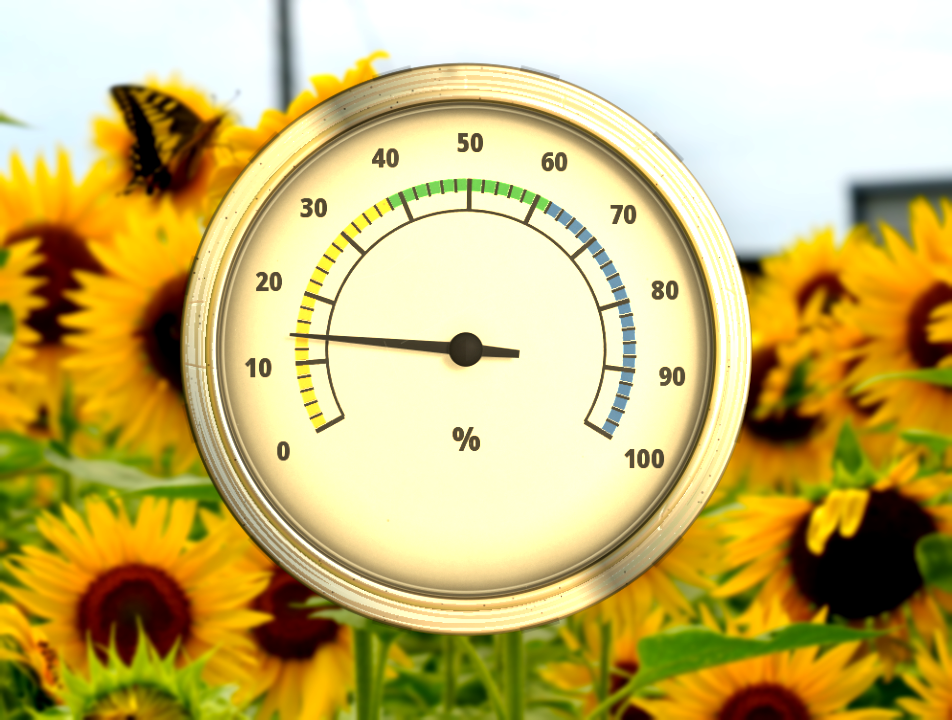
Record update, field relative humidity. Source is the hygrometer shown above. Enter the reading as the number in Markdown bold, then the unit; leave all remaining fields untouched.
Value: **14** %
